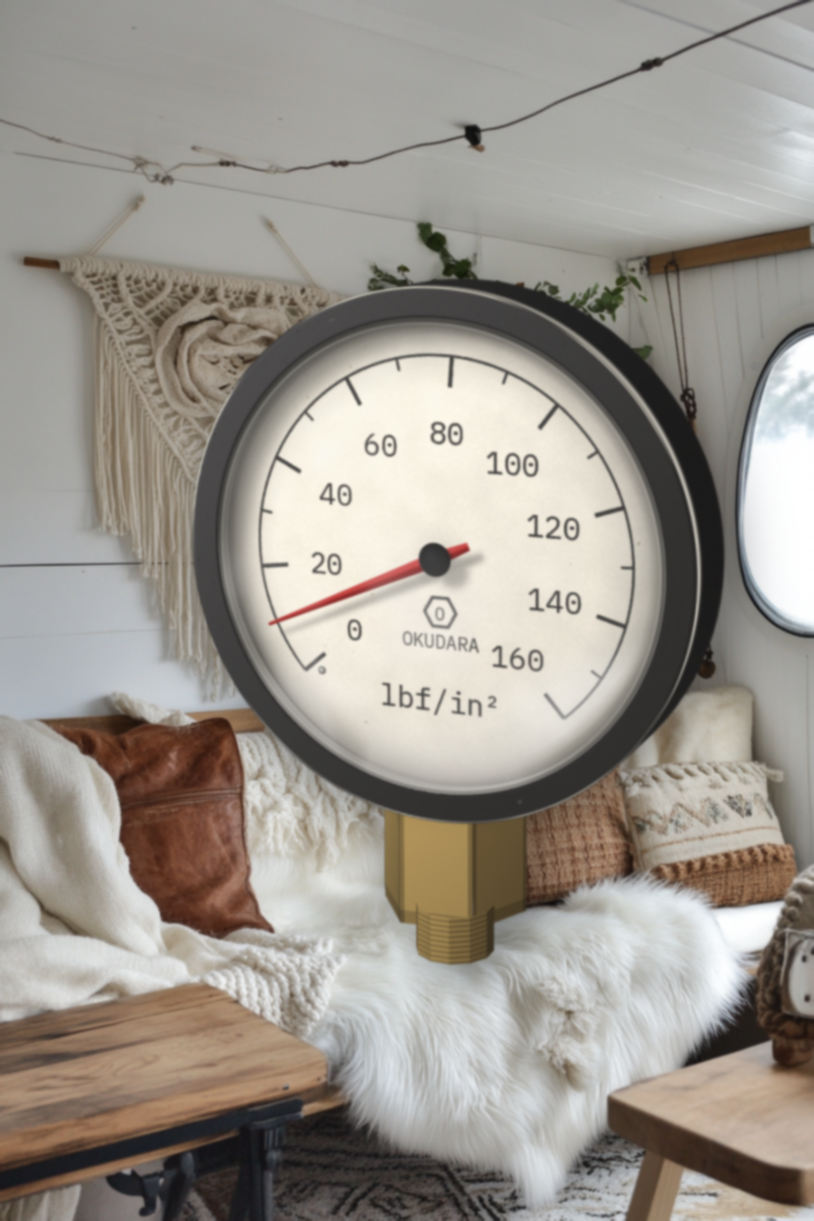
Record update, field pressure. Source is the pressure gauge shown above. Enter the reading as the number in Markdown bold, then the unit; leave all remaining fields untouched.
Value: **10** psi
